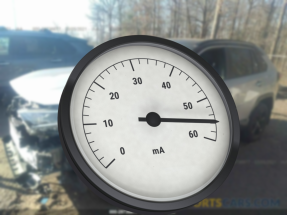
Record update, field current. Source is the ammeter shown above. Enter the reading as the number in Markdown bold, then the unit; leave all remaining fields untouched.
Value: **56** mA
